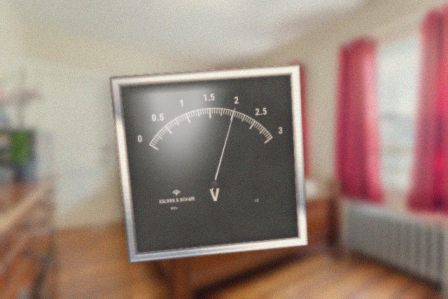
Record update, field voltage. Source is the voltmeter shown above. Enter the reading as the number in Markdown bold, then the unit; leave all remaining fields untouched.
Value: **2** V
